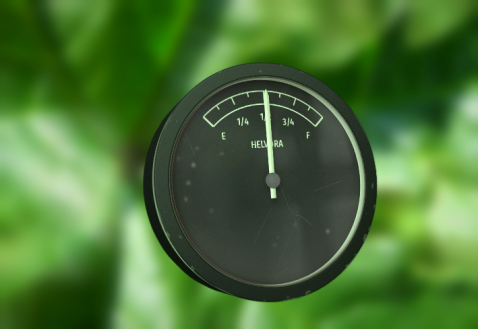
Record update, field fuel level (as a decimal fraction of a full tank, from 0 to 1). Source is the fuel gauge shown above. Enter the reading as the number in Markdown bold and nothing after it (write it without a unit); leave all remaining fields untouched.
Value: **0.5**
